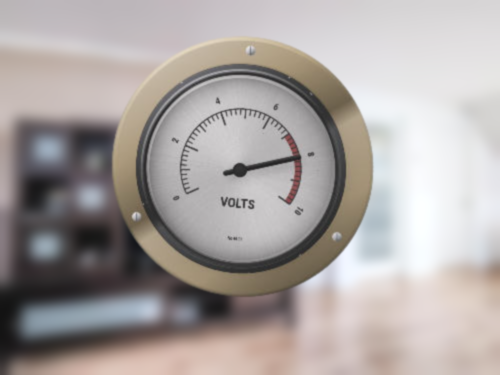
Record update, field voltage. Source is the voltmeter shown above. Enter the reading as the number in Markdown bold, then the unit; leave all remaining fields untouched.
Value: **8** V
